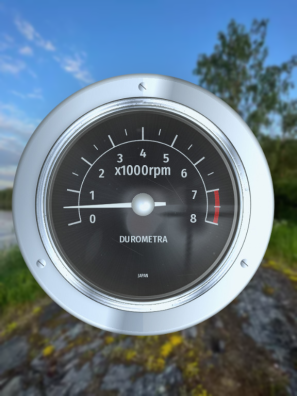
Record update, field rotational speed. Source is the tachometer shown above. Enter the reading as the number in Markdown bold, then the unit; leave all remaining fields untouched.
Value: **500** rpm
